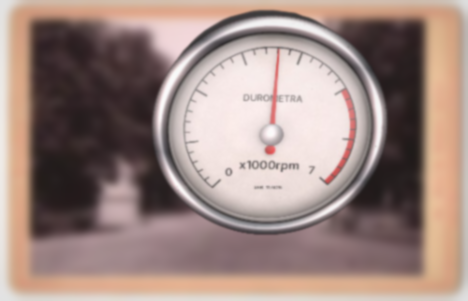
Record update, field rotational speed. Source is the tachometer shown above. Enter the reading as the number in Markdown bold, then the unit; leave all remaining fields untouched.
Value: **3600** rpm
